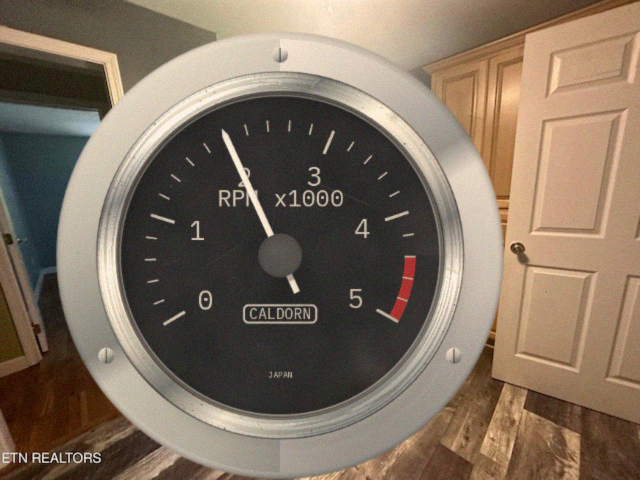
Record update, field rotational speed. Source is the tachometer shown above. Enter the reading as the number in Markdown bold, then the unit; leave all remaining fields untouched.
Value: **2000** rpm
